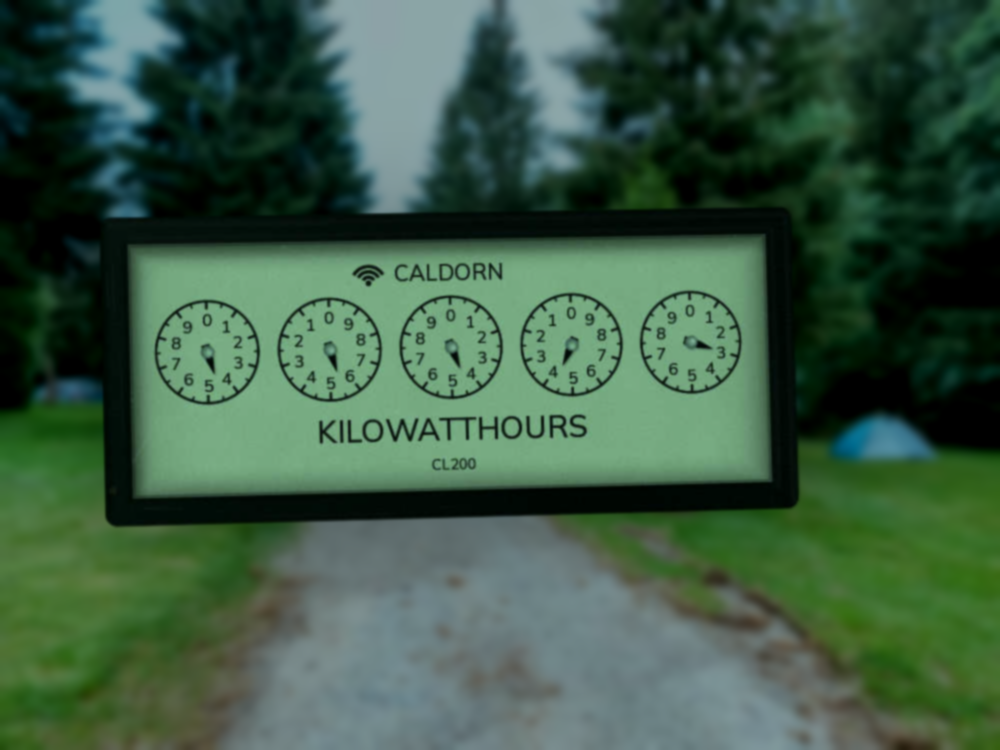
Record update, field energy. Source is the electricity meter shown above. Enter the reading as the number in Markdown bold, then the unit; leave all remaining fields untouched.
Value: **45443** kWh
